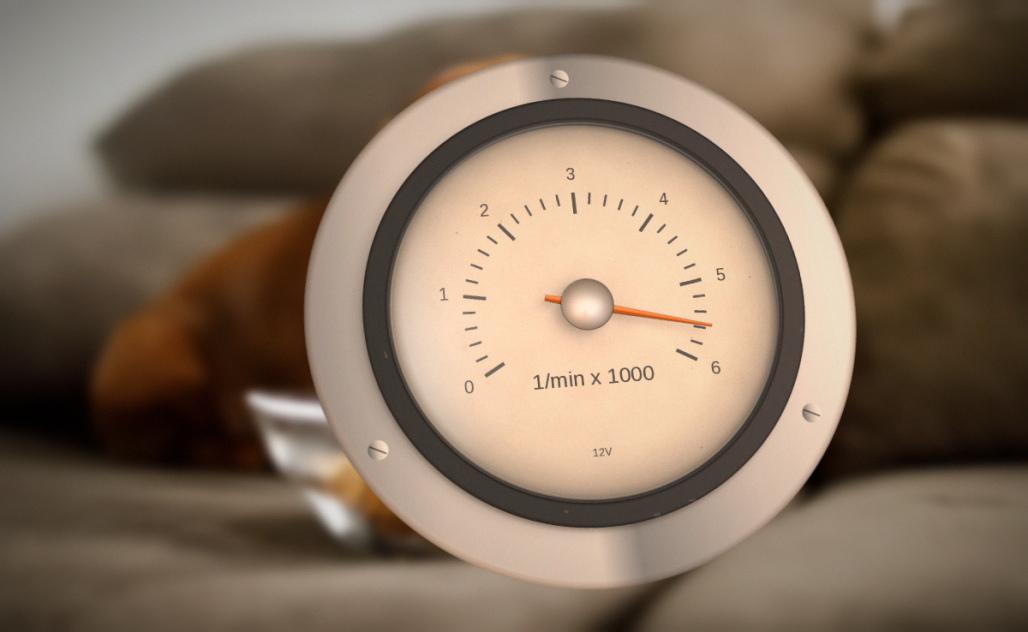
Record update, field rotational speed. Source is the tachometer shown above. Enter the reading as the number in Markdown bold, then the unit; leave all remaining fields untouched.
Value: **5600** rpm
